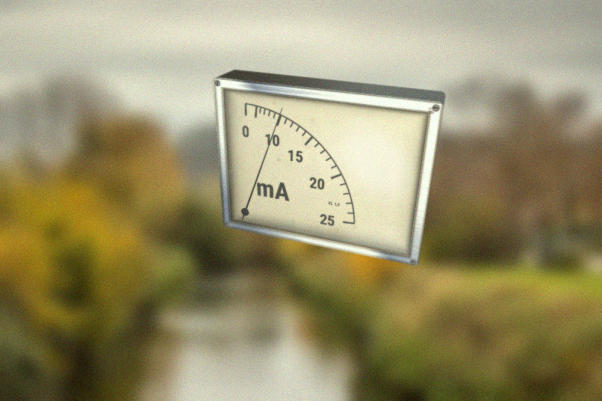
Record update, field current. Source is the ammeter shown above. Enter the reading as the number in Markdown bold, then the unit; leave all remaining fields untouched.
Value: **10** mA
